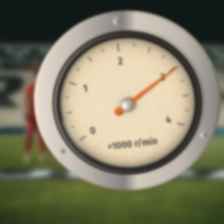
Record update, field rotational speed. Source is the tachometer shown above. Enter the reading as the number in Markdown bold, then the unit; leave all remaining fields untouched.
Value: **3000** rpm
